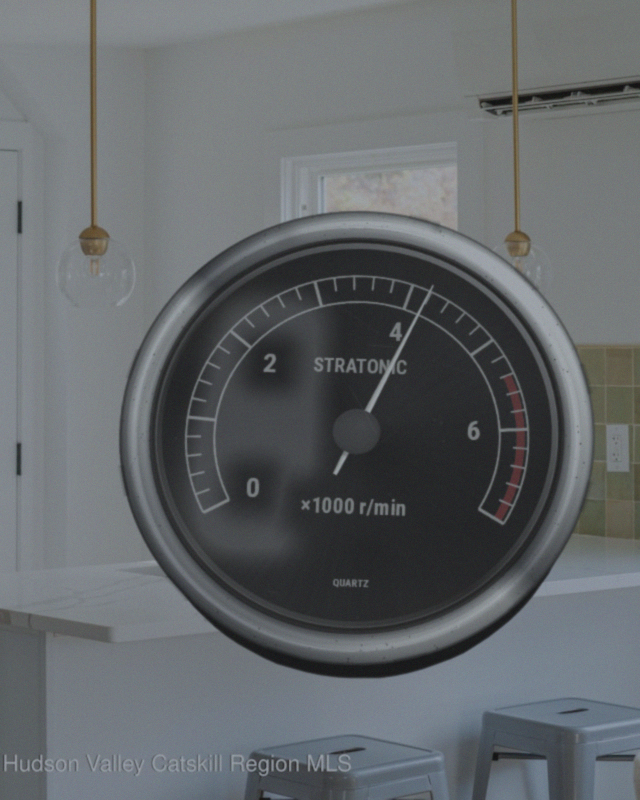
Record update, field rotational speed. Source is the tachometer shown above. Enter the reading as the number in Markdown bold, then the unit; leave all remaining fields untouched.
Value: **4200** rpm
